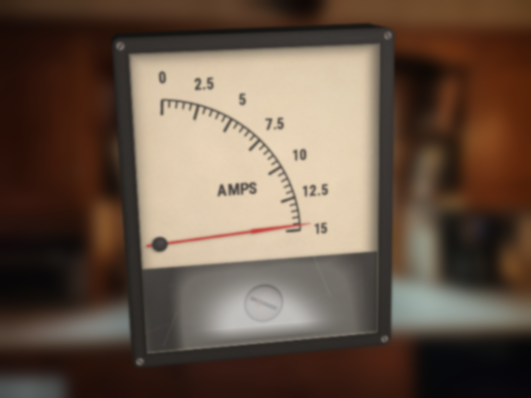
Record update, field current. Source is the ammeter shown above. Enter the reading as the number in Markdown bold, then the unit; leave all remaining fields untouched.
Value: **14.5** A
